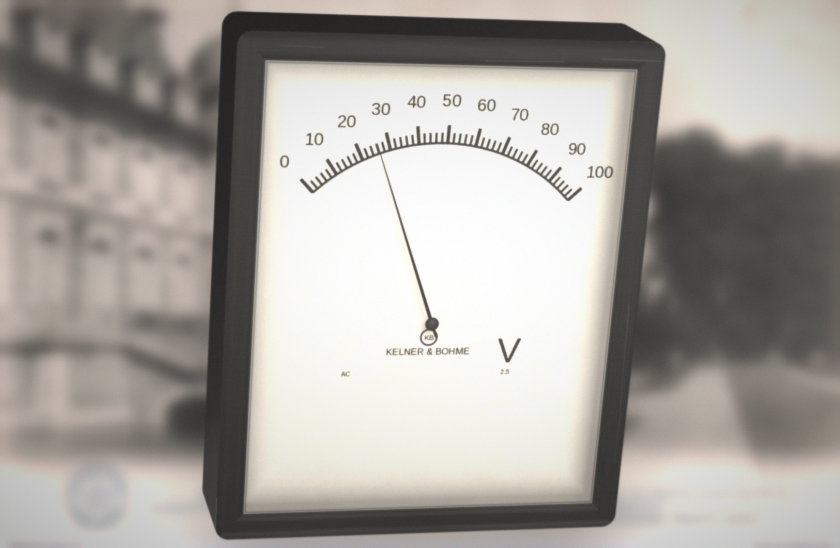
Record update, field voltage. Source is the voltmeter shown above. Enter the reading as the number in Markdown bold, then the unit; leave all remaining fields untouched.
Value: **26** V
